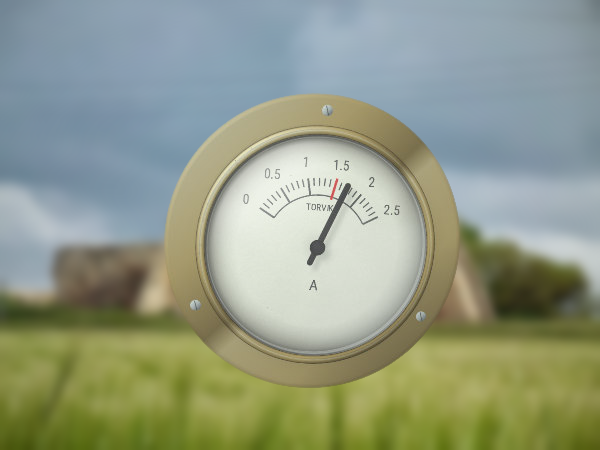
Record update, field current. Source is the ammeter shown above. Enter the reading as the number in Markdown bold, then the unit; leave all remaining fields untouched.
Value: **1.7** A
